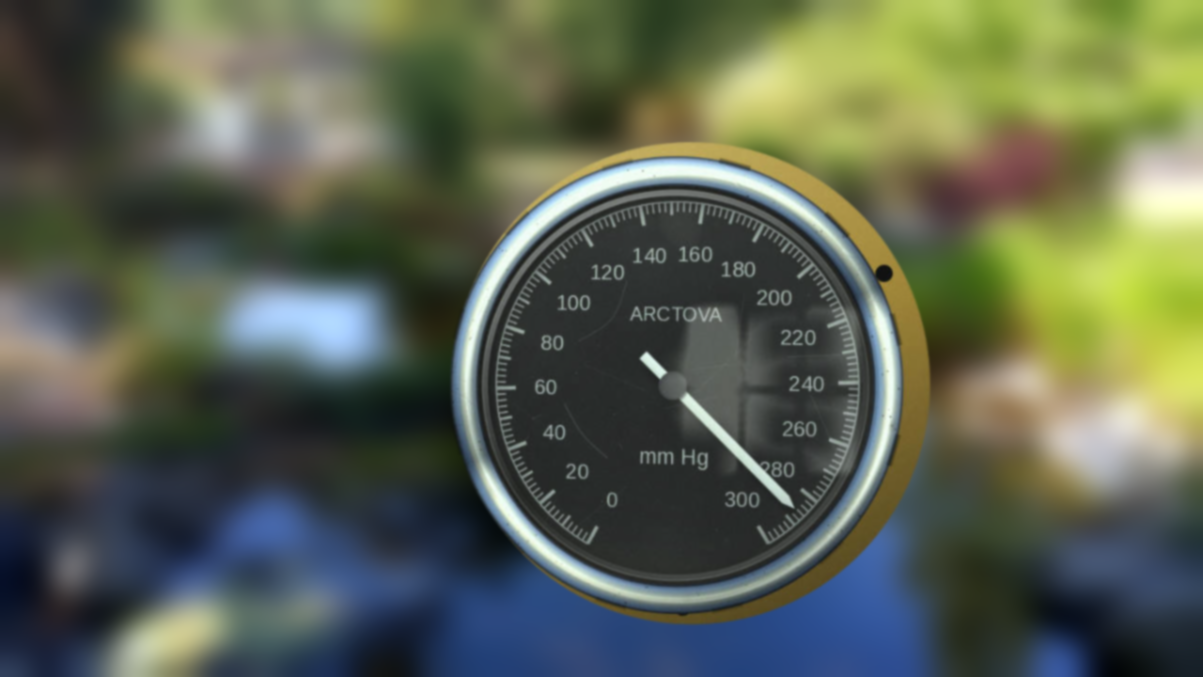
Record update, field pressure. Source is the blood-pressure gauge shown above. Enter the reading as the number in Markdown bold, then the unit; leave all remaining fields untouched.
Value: **286** mmHg
